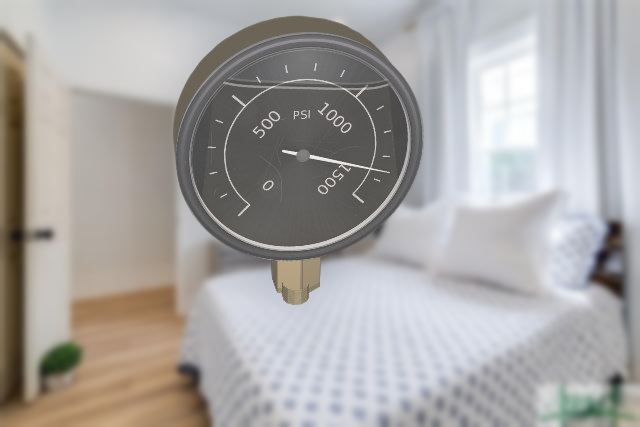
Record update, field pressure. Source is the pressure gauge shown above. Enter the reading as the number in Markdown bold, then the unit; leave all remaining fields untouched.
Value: **1350** psi
